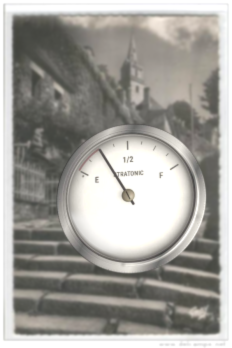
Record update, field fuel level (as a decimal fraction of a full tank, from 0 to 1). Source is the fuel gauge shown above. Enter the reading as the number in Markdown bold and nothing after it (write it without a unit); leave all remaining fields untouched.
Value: **0.25**
